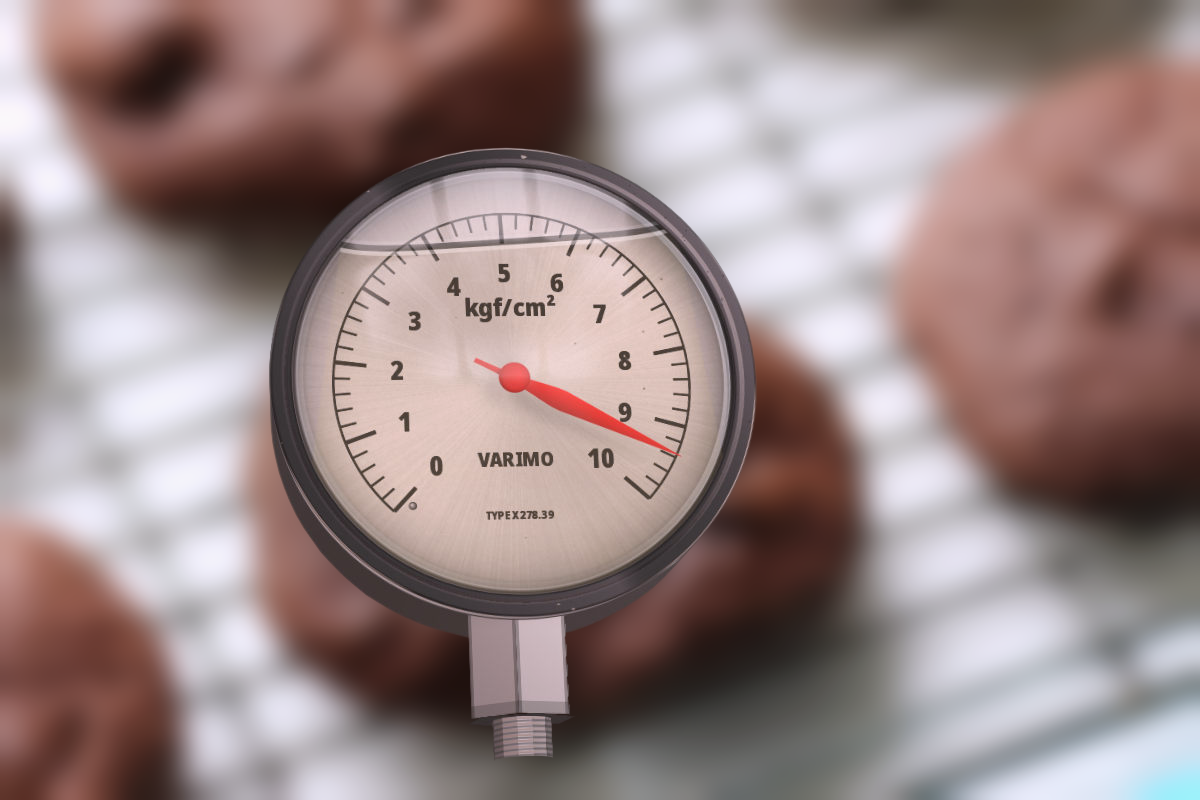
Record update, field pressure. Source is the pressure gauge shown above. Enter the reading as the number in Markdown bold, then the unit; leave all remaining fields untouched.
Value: **9.4** kg/cm²
